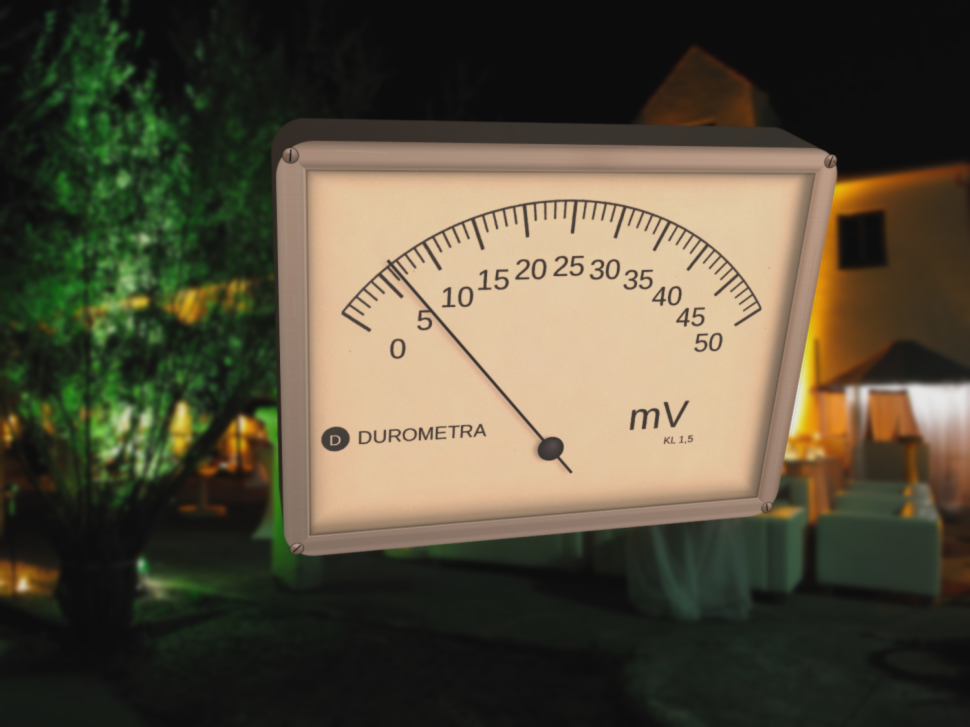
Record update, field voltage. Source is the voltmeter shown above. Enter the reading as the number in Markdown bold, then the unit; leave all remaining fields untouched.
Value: **6.5** mV
